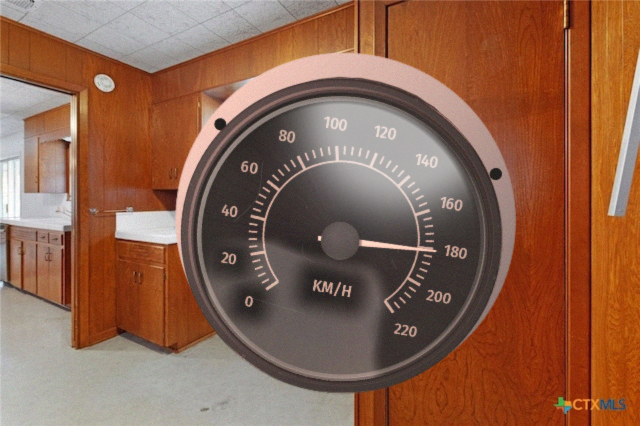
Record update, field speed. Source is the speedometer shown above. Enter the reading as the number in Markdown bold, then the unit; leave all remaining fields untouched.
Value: **180** km/h
